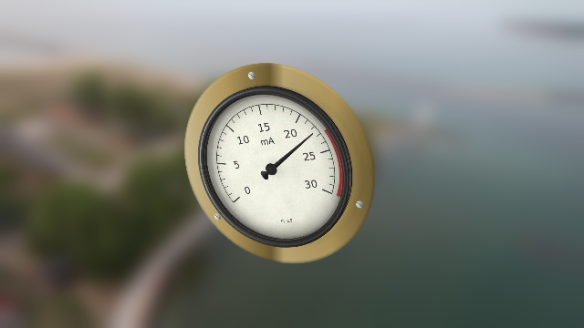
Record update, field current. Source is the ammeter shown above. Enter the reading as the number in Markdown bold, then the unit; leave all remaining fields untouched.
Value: **22.5** mA
